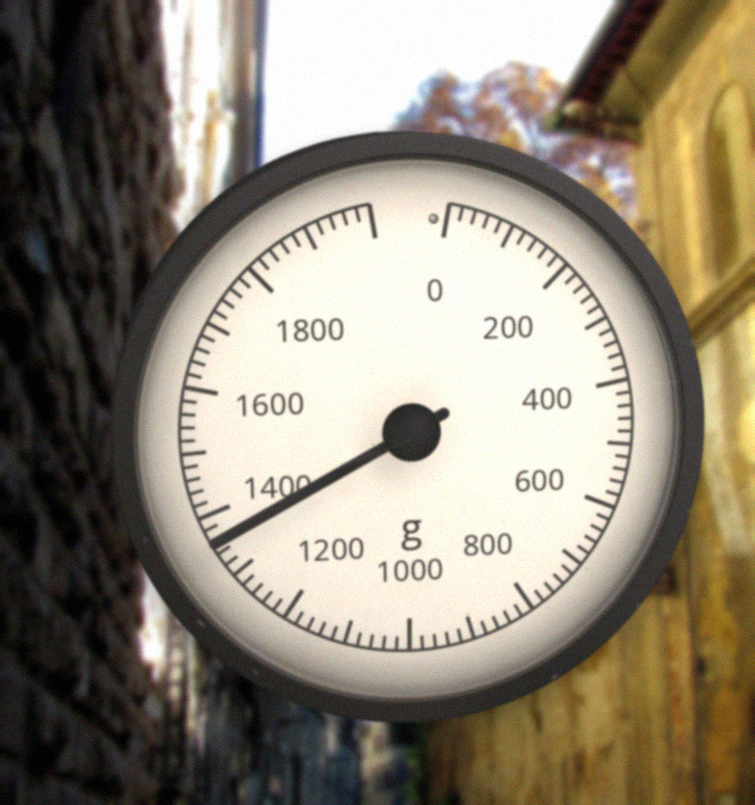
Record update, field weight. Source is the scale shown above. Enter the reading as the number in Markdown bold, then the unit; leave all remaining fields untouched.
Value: **1360** g
